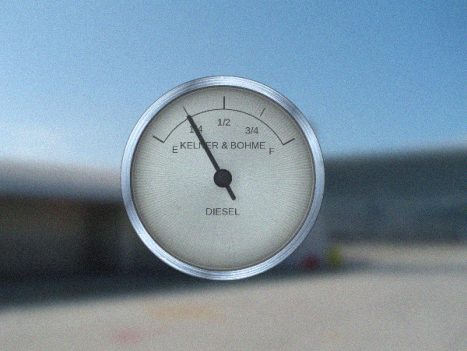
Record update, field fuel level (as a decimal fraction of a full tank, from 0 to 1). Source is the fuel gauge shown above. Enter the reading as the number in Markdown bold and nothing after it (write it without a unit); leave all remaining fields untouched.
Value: **0.25**
